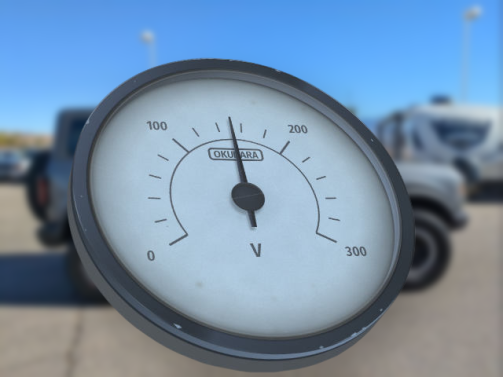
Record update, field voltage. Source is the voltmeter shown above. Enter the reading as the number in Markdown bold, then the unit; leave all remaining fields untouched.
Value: **150** V
